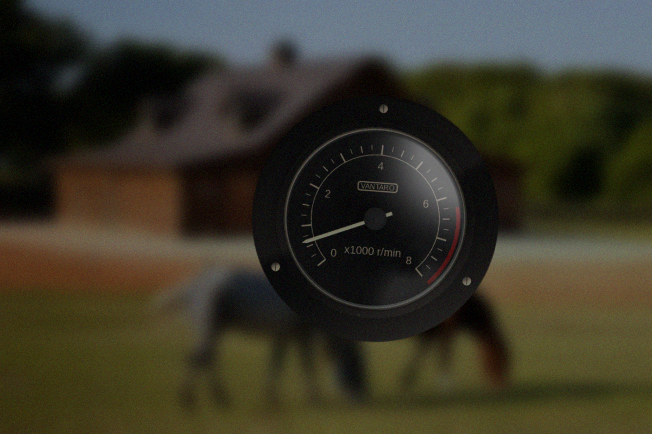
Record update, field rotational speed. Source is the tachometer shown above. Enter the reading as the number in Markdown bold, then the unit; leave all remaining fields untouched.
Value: **625** rpm
